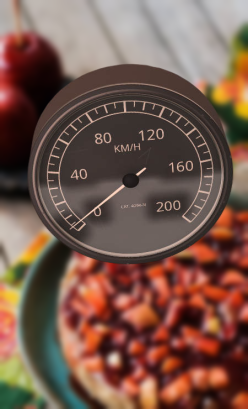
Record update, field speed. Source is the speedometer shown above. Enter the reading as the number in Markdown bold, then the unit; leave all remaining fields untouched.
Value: **5** km/h
